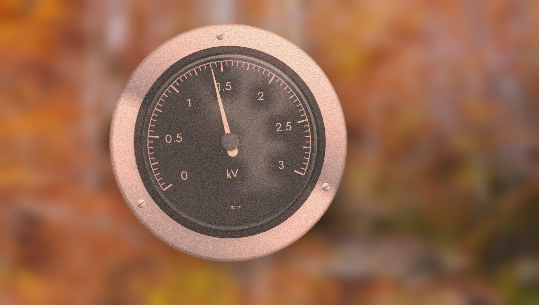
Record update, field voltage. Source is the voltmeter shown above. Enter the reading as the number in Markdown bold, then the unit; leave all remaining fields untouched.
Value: **1.4** kV
